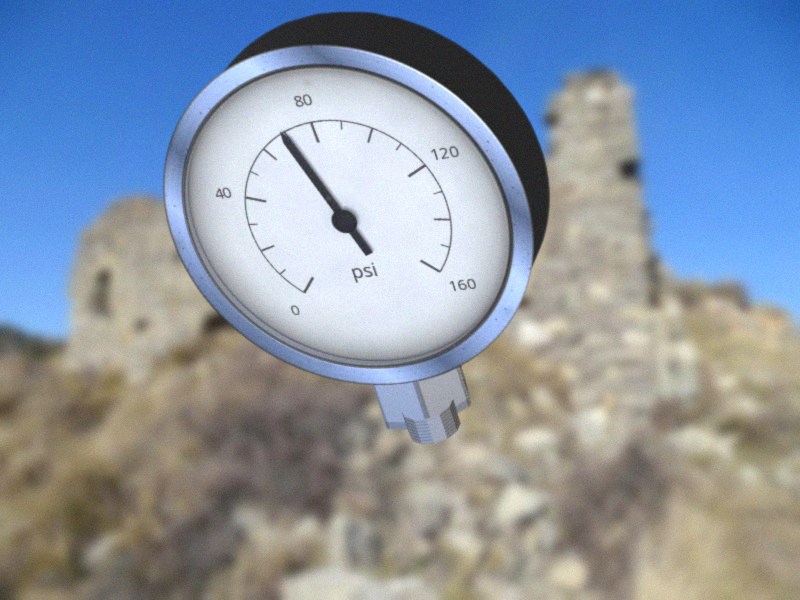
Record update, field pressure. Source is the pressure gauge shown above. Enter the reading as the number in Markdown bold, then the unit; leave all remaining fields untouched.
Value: **70** psi
